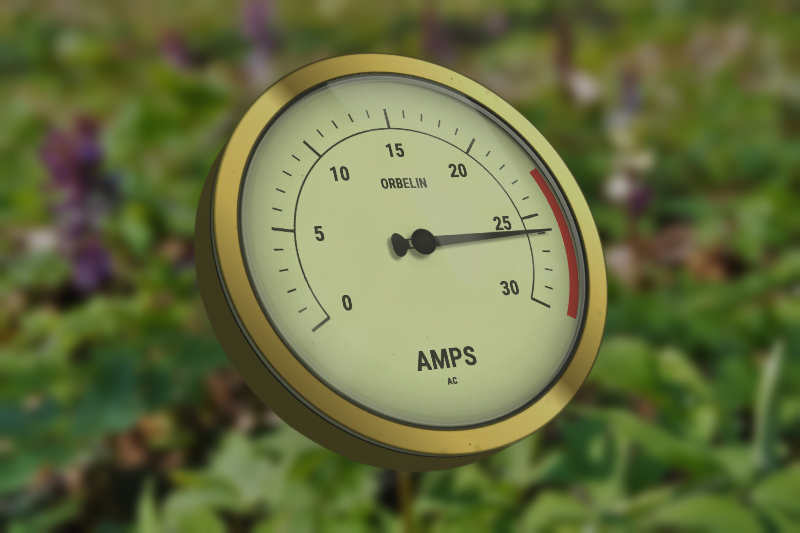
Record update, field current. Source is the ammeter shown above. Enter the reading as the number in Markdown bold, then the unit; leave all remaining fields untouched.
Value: **26** A
